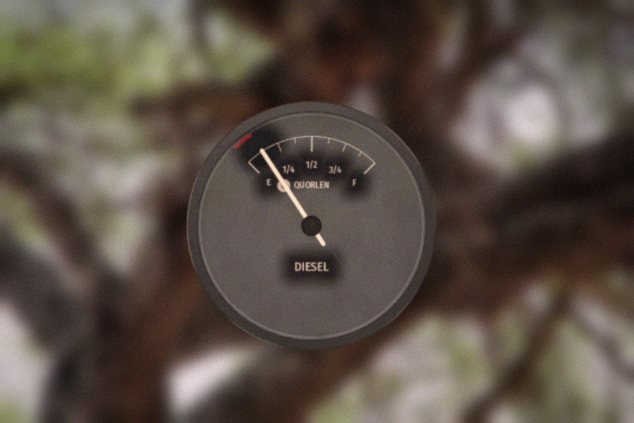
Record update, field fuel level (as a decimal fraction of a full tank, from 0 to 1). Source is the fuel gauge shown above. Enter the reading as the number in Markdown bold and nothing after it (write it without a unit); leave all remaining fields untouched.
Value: **0.125**
